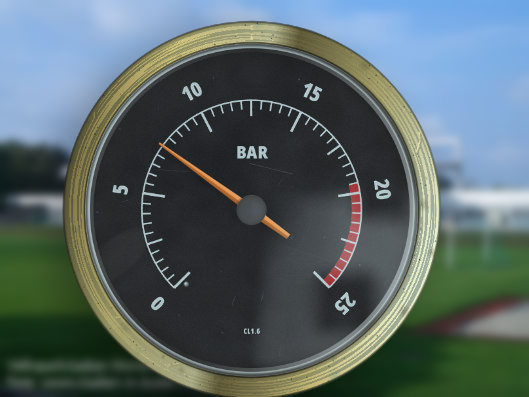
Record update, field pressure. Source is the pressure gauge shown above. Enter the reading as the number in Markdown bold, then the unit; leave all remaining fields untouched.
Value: **7.5** bar
